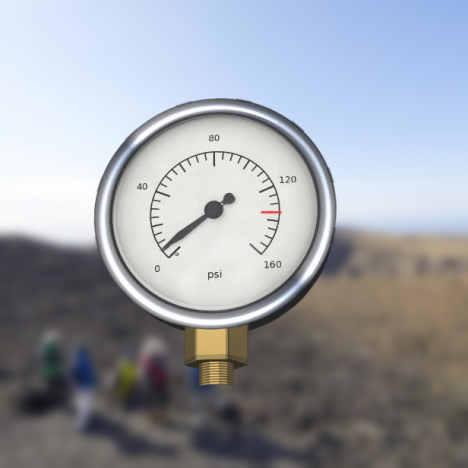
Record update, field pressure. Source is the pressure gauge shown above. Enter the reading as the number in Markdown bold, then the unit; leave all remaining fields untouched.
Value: **5** psi
